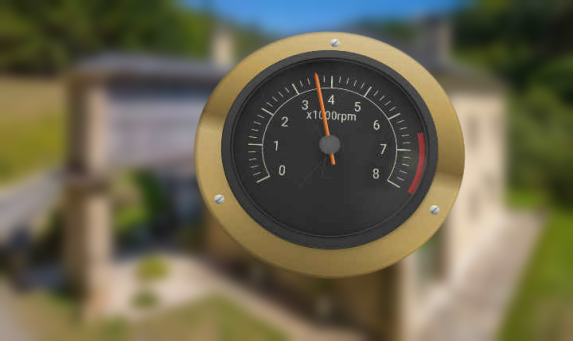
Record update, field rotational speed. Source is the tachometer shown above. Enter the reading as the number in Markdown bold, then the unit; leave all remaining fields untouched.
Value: **3600** rpm
